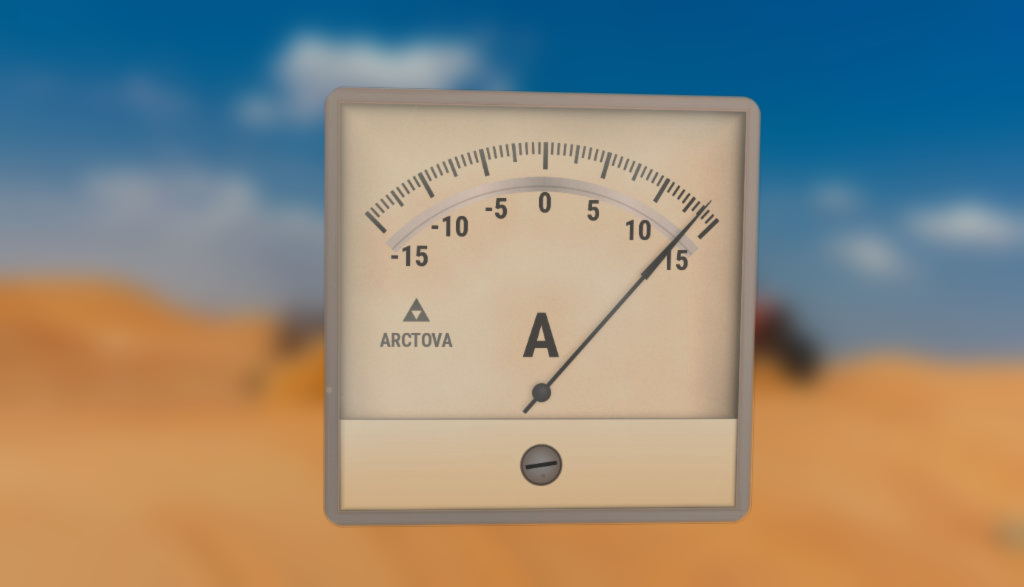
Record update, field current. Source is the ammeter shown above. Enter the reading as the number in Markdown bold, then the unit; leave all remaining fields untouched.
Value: **13.5** A
